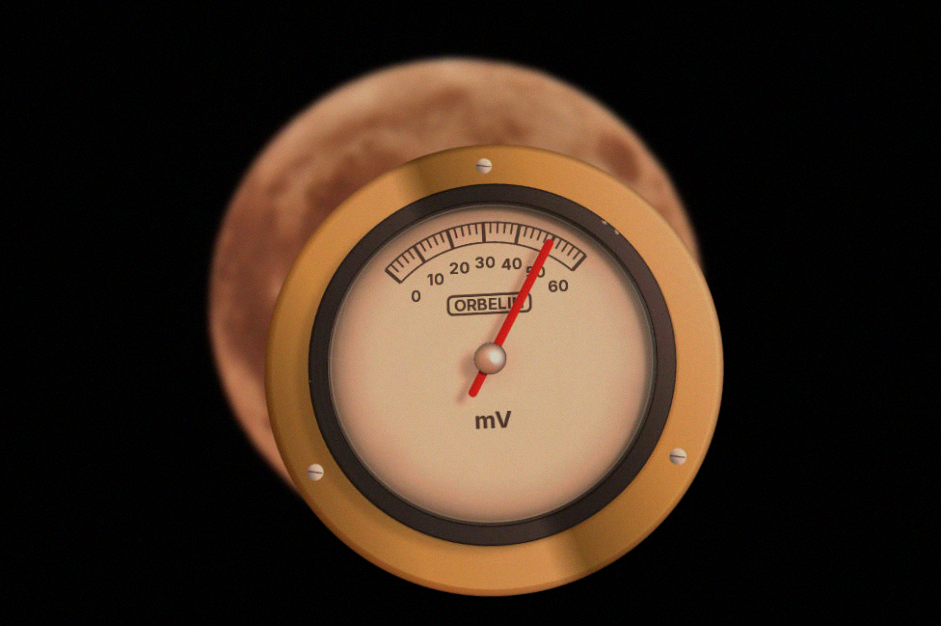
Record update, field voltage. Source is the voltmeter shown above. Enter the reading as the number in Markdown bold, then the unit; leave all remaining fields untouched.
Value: **50** mV
